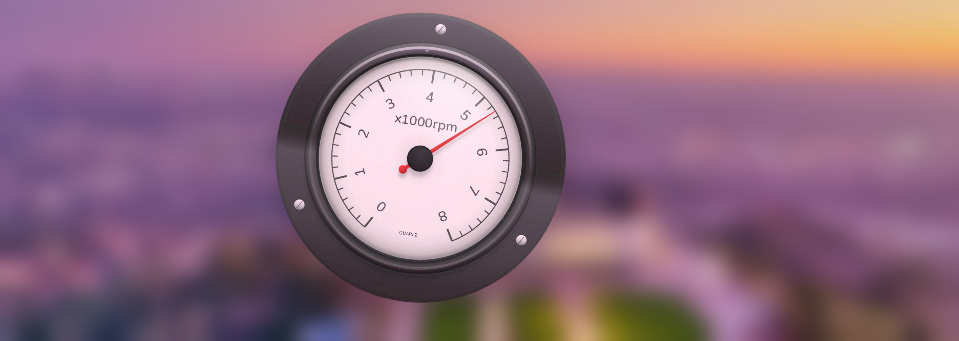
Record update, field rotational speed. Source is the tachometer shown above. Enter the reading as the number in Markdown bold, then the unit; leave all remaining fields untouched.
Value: **5300** rpm
